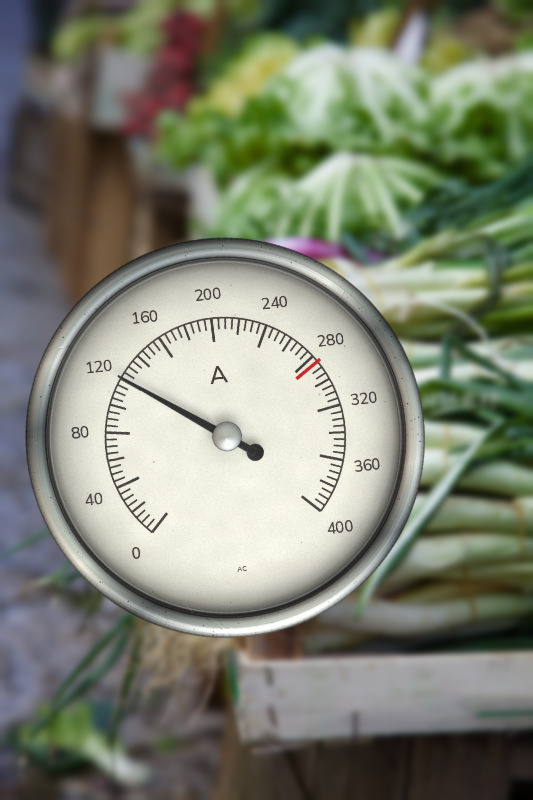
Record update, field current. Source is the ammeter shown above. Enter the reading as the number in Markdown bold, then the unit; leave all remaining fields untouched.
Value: **120** A
